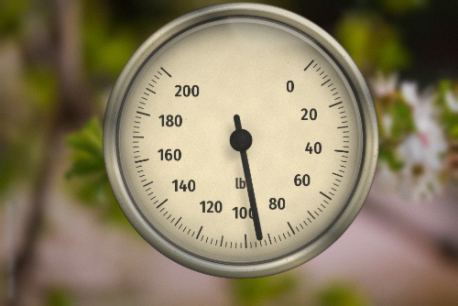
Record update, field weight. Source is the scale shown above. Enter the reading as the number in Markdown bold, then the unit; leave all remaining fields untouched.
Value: **94** lb
